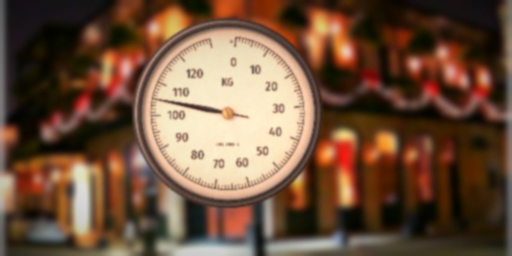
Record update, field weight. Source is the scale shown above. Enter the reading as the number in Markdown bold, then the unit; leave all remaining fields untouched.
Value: **105** kg
